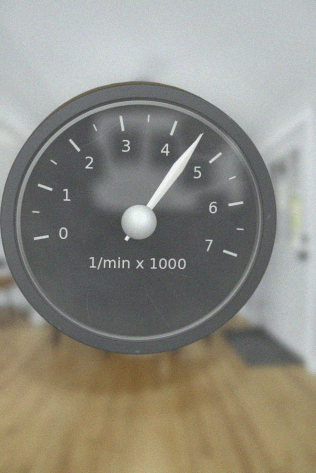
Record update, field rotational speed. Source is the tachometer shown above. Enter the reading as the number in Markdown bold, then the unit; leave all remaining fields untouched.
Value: **4500** rpm
